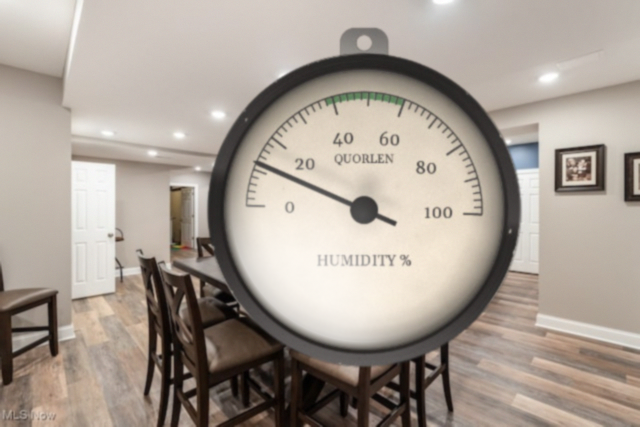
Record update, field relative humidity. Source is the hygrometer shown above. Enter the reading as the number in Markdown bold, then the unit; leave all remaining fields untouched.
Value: **12** %
